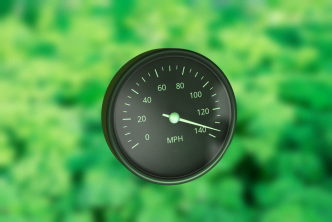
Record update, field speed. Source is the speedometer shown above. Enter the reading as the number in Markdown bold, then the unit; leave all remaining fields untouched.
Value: **135** mph
